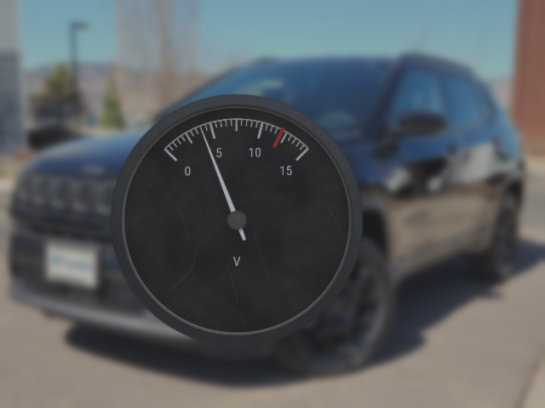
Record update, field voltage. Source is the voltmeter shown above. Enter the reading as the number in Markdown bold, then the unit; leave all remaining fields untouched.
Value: **4** V
